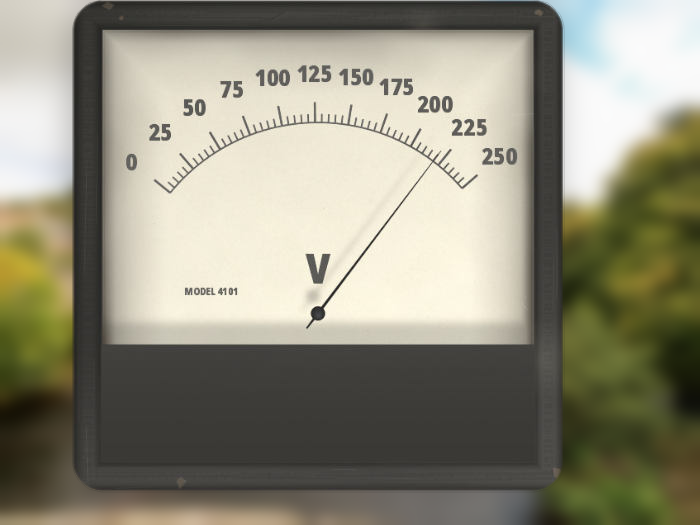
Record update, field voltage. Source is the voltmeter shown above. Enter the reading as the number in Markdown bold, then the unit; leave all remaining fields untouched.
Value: **220** V
